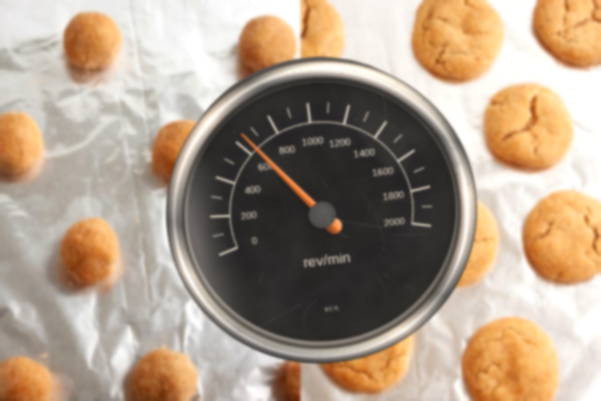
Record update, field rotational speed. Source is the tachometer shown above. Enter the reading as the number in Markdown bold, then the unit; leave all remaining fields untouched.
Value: **650** rpm
